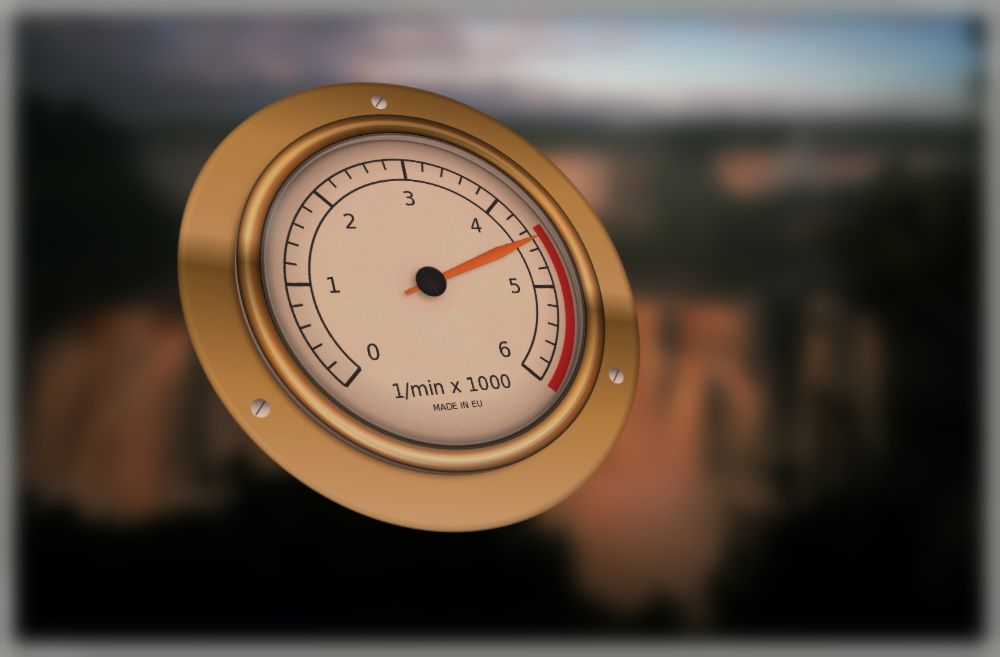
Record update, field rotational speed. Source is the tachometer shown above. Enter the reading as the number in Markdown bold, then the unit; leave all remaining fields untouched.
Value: **4500** rpm
